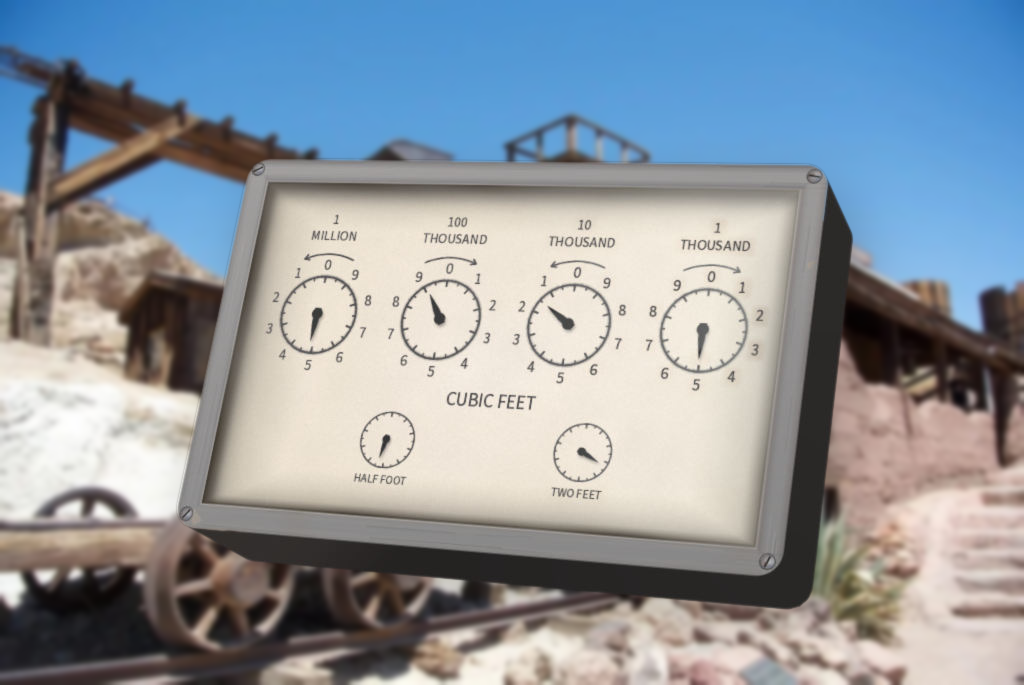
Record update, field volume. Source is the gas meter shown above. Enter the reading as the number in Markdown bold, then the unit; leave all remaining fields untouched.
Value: **491500** ft³
